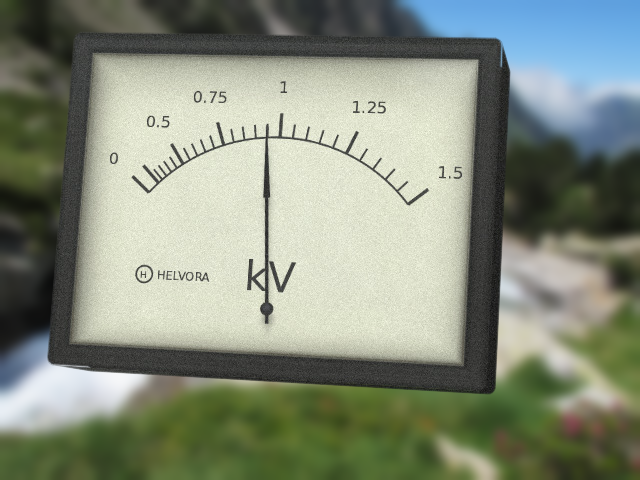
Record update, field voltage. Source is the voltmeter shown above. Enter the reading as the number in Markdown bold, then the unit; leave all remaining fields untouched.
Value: **0.95** kV
